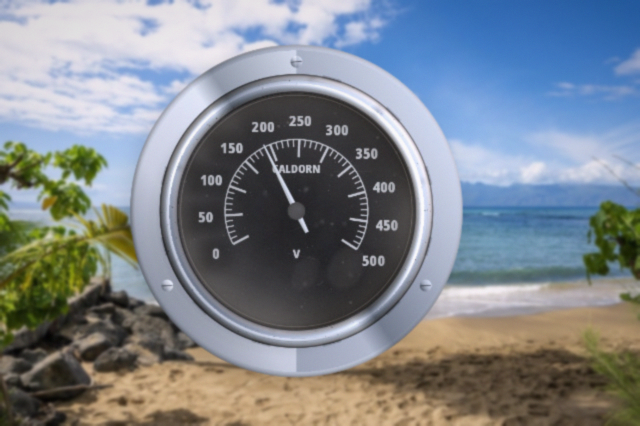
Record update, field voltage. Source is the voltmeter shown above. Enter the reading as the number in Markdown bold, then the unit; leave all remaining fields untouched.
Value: **190** V
